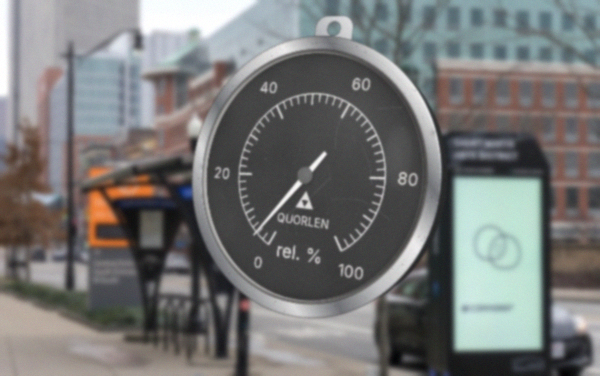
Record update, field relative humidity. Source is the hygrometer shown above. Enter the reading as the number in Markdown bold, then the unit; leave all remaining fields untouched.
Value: **4** %
